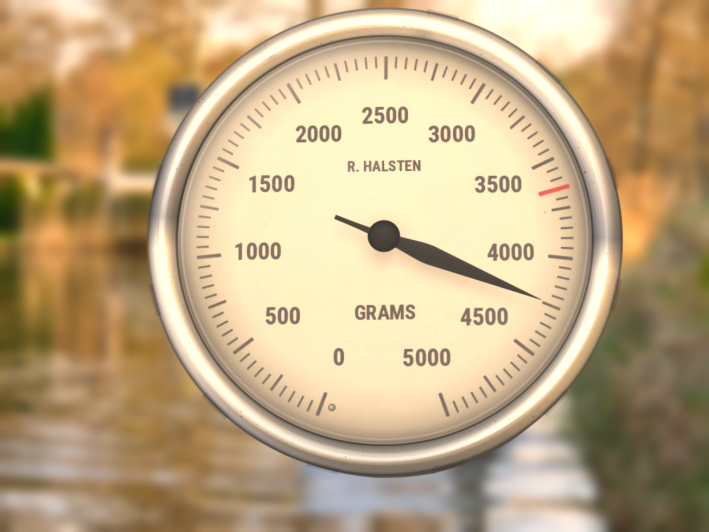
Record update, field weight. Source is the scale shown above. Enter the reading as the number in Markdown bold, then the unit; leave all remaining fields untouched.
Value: **4250** g
